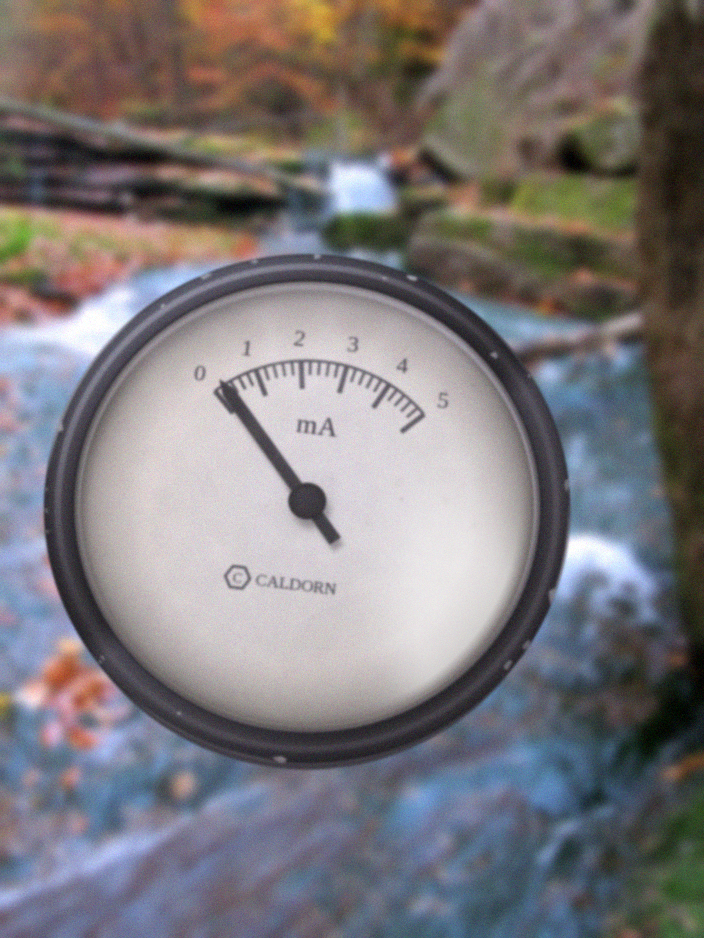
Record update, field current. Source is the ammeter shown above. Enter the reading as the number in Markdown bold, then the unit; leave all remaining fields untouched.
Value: **0.2** mA
